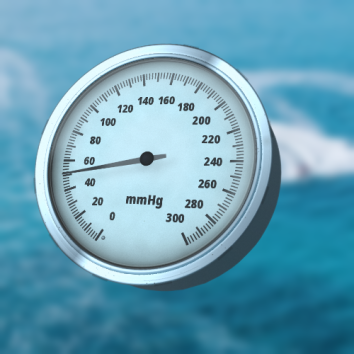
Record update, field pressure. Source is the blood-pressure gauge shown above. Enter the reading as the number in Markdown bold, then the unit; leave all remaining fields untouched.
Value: **50** mmHg
